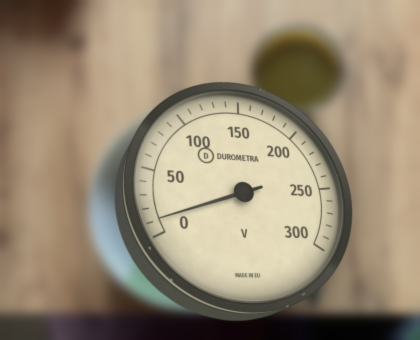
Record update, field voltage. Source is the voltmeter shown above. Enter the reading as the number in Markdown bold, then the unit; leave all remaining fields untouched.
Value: **10** V
